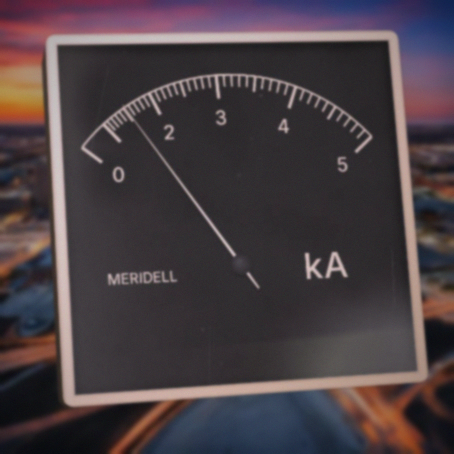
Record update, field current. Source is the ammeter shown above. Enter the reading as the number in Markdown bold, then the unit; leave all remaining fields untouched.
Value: **1.5** kA
